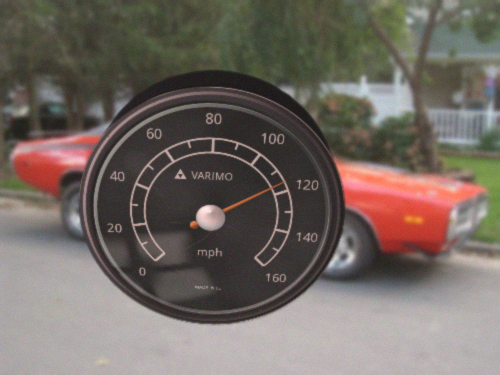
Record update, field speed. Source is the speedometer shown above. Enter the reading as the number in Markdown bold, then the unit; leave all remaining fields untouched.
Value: **115** mph
